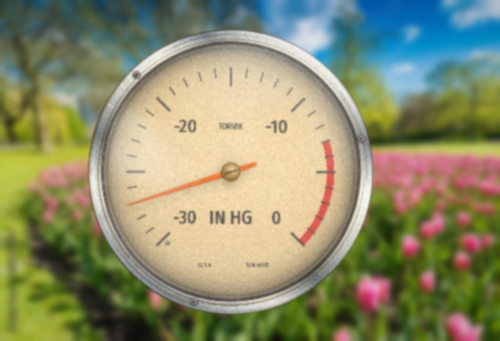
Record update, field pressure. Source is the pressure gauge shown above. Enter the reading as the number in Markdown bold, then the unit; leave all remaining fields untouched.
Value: **-27** inHg
